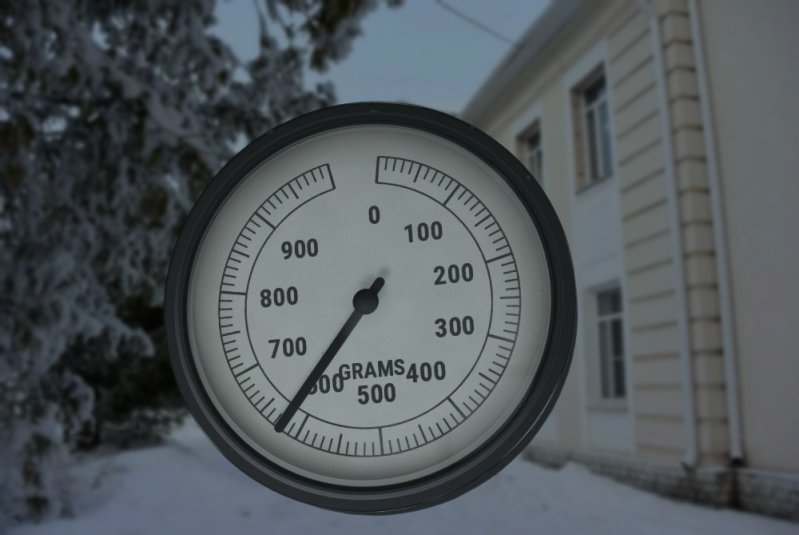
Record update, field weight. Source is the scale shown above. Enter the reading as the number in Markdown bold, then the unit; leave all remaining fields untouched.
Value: **620** g
